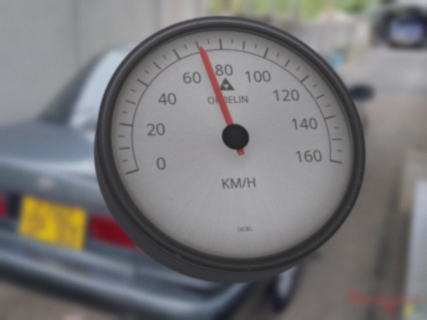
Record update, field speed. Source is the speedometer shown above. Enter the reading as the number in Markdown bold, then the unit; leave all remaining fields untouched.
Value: **70** km/h
